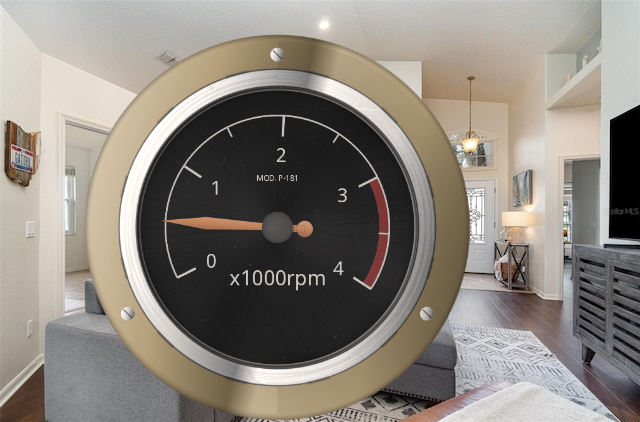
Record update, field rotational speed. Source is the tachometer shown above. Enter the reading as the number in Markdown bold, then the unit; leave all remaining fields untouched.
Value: **500** rpm
